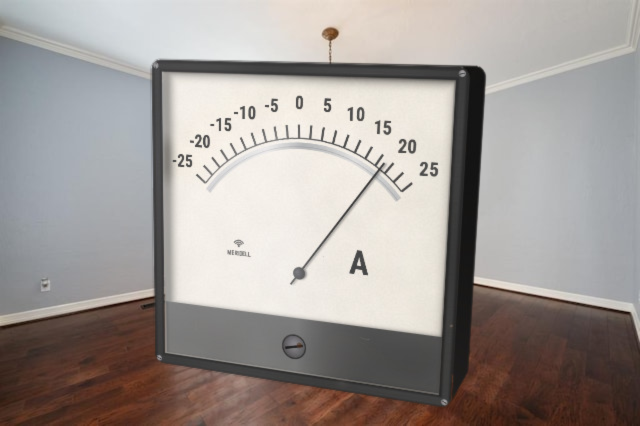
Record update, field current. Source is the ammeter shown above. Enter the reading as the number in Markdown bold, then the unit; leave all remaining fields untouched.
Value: **18.75** A
